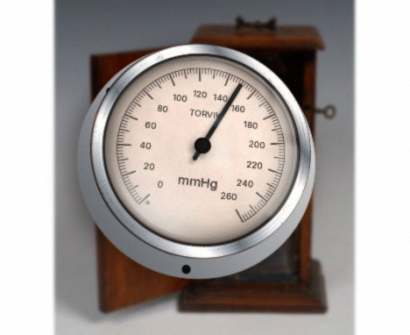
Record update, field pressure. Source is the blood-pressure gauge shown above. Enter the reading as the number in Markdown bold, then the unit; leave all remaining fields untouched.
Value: **150** mmHg
